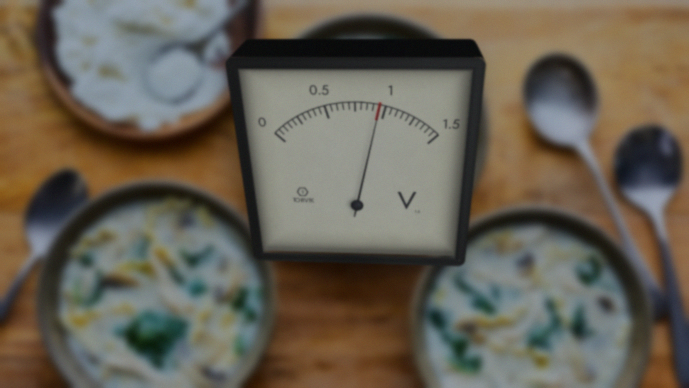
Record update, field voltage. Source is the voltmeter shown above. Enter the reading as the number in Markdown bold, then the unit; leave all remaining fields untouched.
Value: **0.95** V
